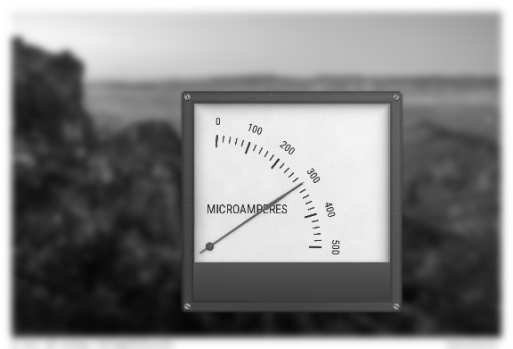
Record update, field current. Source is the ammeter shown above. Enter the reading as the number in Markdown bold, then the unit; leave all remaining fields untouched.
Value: **300** µA
